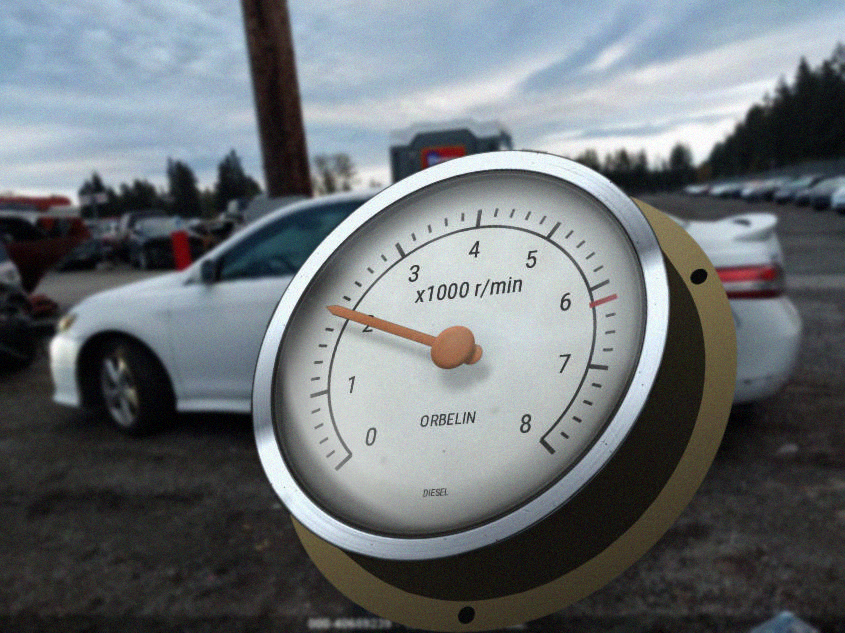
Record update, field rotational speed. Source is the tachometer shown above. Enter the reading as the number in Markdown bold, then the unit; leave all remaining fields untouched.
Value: **2000** rpm
